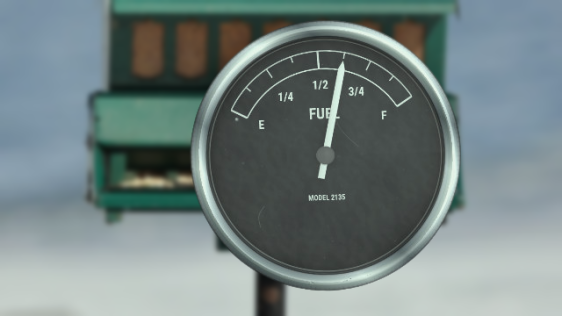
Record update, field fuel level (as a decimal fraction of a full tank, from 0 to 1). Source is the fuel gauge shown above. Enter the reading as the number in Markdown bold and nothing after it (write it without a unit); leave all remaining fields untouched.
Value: **0.625**
